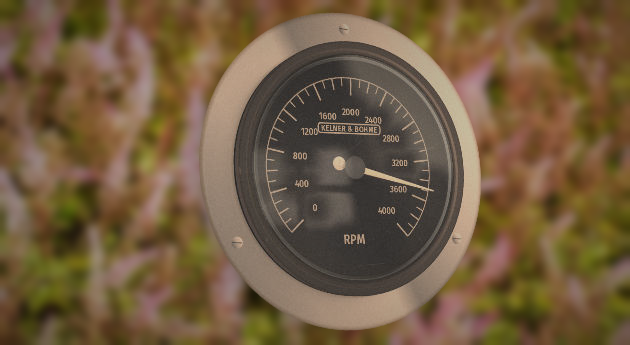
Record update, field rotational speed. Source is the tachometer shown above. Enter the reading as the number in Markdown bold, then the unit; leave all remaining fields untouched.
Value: **3500** rpm
